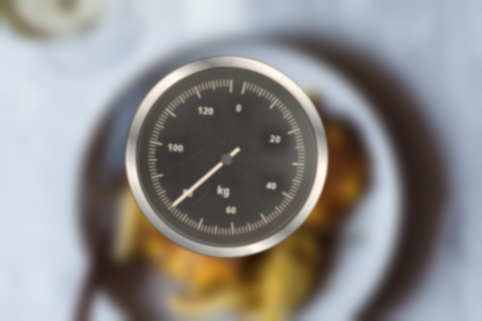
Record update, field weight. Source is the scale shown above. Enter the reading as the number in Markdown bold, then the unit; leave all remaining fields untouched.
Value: **80** kg
